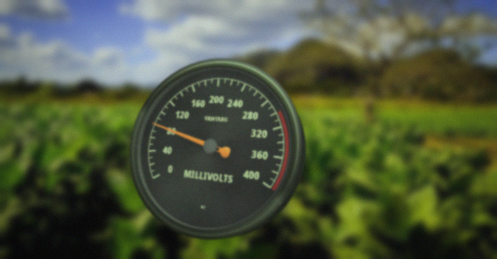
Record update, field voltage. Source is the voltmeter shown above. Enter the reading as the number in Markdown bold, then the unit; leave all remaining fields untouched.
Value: **80** mV
